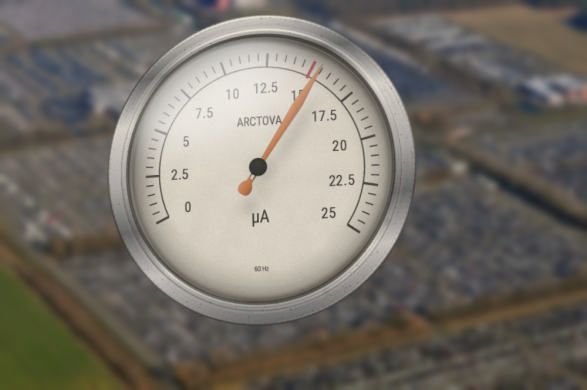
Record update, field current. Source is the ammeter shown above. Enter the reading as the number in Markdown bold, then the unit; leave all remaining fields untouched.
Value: **15.5** µA
